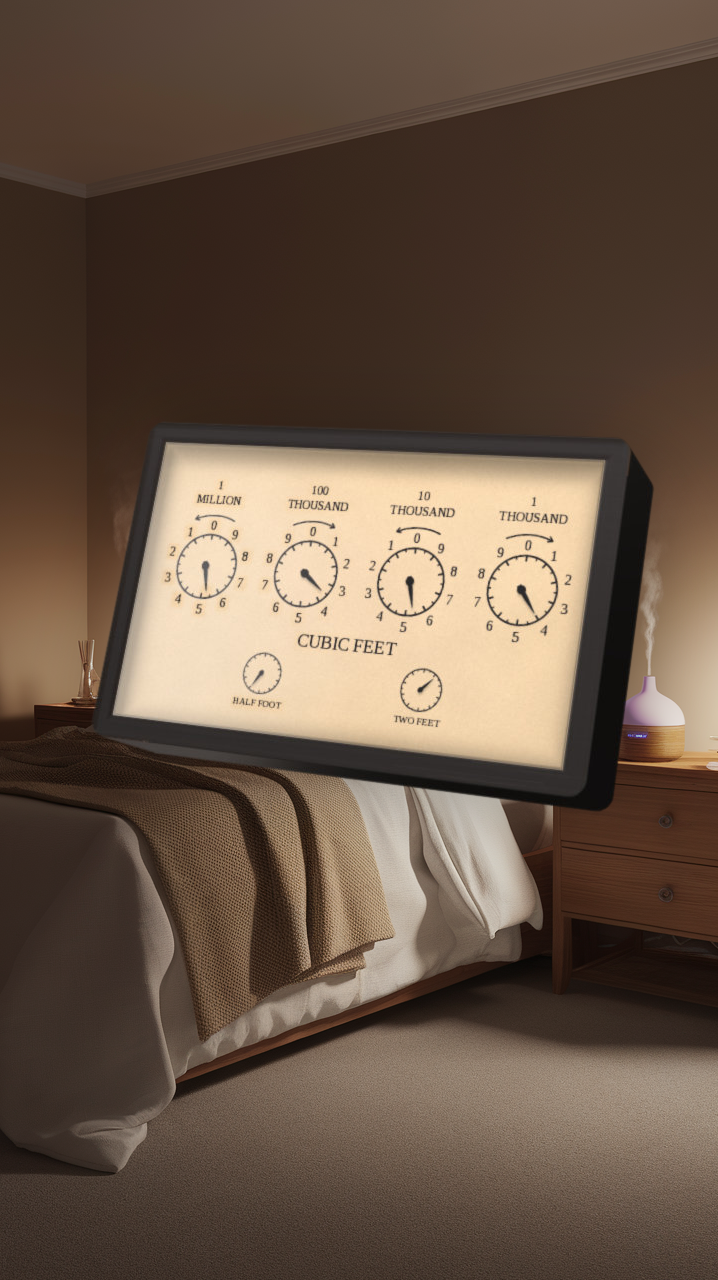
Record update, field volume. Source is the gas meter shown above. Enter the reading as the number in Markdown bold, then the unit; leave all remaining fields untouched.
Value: **535400** ft³
